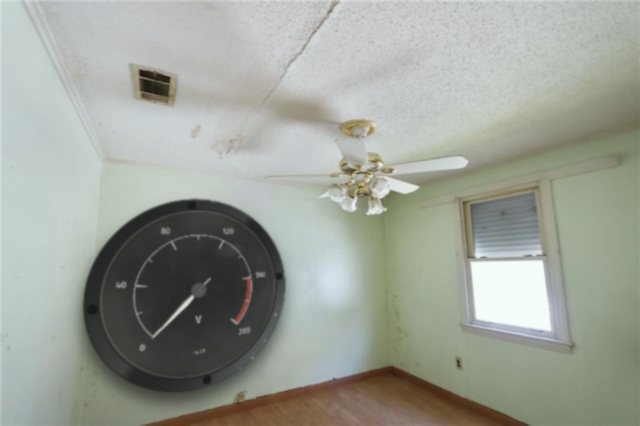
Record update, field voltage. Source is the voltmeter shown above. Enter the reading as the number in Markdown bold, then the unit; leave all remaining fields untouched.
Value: **0** V
